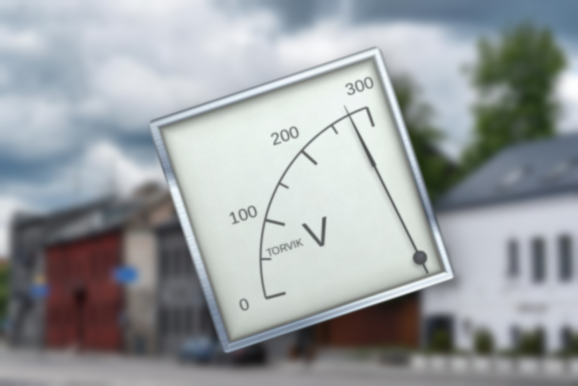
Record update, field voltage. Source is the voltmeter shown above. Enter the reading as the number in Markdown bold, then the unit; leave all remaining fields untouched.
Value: **275** V
